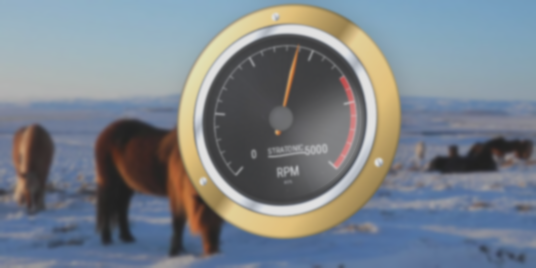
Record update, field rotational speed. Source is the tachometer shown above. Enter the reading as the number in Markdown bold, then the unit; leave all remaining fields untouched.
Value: **2800** rpm
